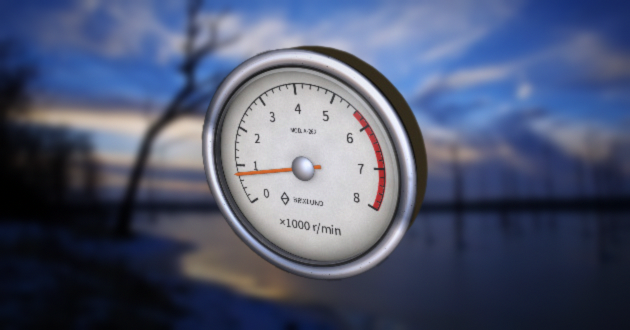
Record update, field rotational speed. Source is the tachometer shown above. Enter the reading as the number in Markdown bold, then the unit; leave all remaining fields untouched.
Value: **800** rpm
